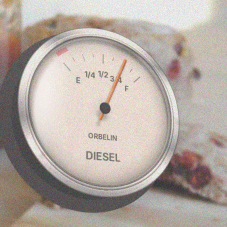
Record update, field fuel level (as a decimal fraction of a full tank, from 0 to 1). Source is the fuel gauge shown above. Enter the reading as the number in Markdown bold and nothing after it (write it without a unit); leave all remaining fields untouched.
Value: **0.75**
